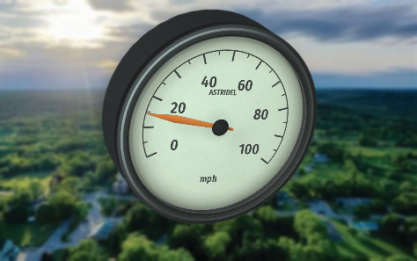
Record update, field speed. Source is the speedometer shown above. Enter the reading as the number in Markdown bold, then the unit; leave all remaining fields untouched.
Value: **15** mph
